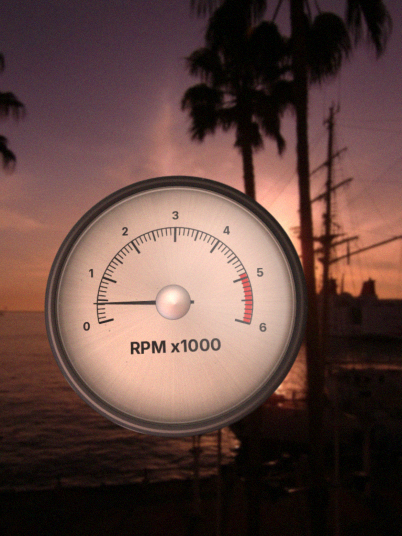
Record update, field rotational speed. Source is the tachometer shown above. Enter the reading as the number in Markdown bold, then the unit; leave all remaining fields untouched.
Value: **400** rpm
